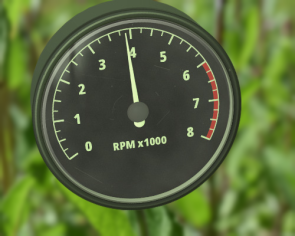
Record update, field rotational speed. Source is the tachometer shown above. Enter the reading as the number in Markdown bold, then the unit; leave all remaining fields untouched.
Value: **3875** rpm
